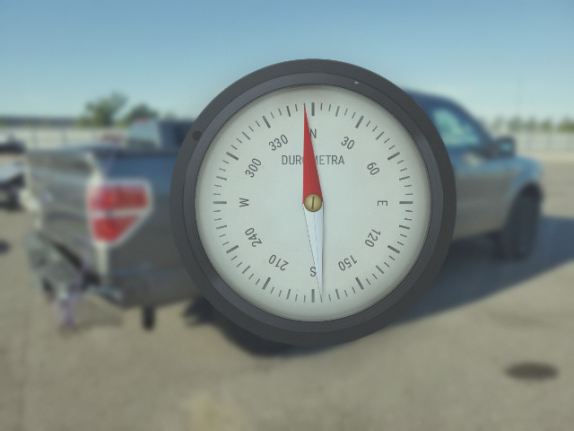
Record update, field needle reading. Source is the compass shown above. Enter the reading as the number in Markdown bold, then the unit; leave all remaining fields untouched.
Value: **355** °
